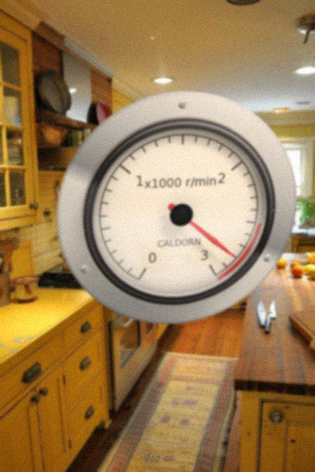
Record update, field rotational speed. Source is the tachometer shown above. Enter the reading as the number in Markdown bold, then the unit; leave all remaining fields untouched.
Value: **2800** rpm
